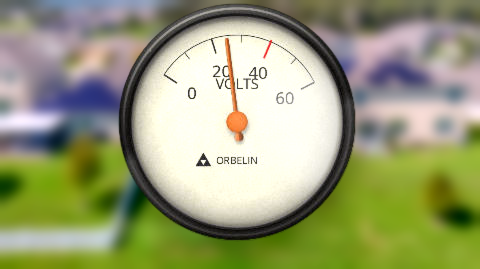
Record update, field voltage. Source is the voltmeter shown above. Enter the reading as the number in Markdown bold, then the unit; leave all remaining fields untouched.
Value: **25** V
